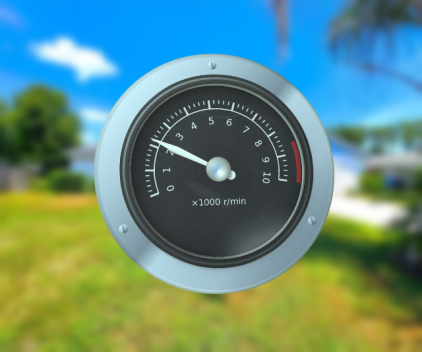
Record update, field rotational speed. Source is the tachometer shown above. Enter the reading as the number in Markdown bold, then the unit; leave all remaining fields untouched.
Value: **2200** rpm
